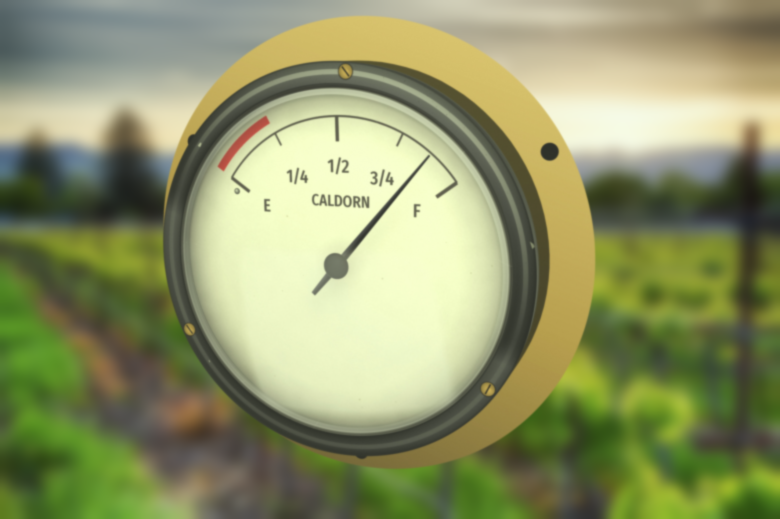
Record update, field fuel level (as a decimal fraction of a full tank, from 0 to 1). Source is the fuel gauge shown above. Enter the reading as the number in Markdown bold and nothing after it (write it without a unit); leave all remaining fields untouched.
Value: **0.875**
